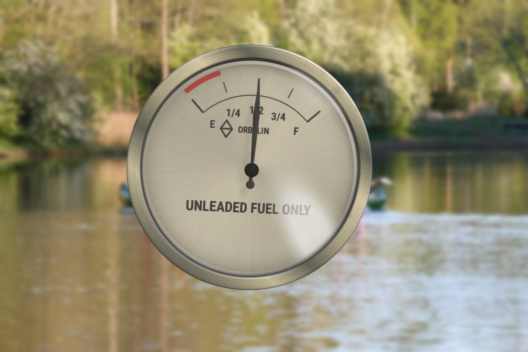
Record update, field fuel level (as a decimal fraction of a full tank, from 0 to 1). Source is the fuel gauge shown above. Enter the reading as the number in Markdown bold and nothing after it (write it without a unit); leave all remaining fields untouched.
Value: **0.5**
